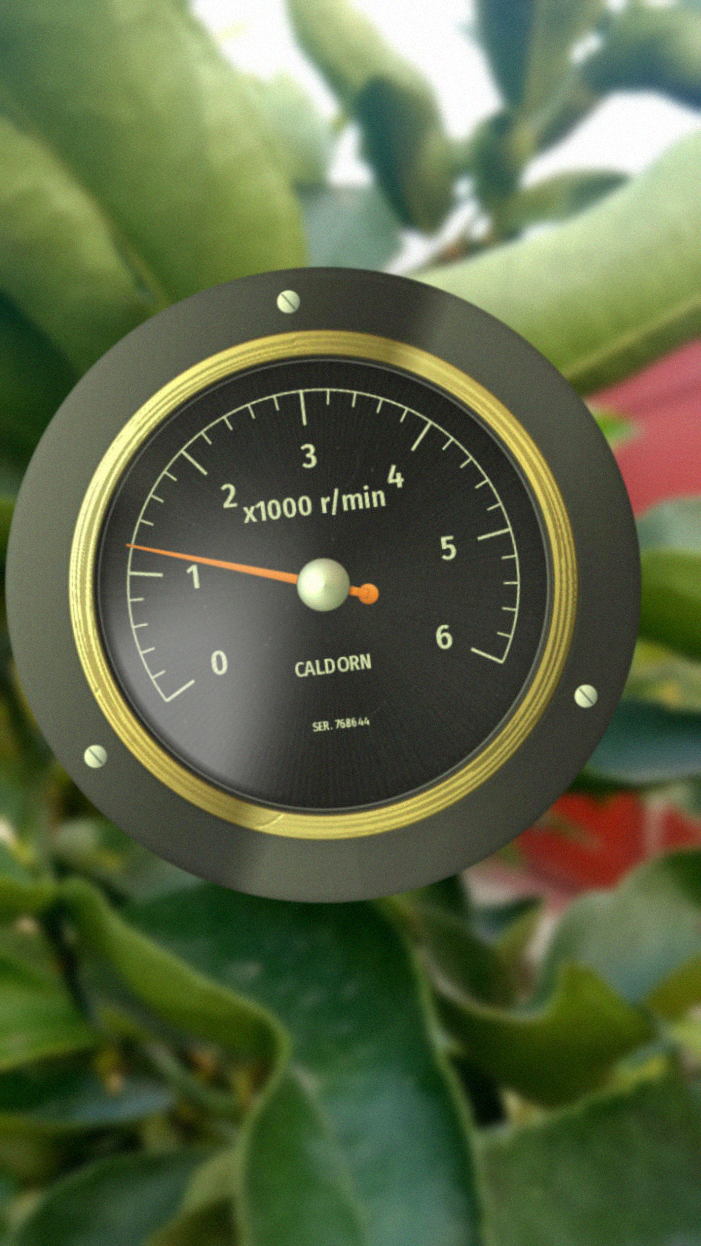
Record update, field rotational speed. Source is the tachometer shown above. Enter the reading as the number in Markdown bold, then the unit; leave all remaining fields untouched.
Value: **1200** rpm
